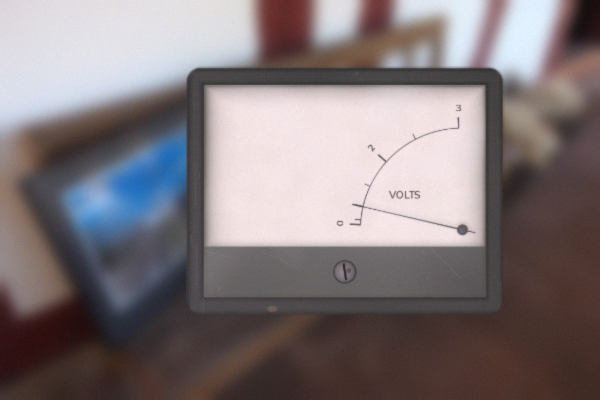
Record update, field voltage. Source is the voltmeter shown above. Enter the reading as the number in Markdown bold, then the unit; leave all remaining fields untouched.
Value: **1** V
